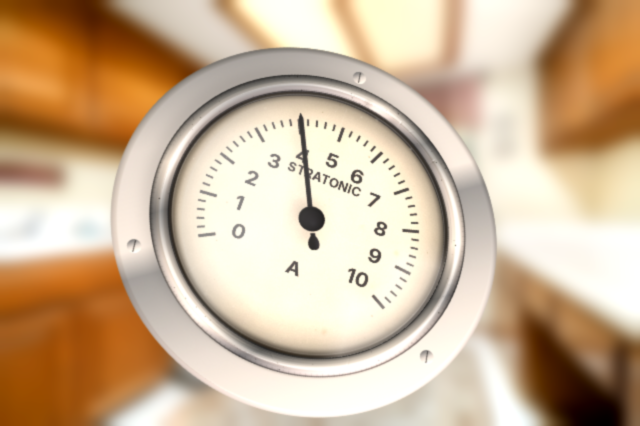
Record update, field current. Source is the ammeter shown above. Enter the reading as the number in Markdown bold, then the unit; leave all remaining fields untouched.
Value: **4** A
